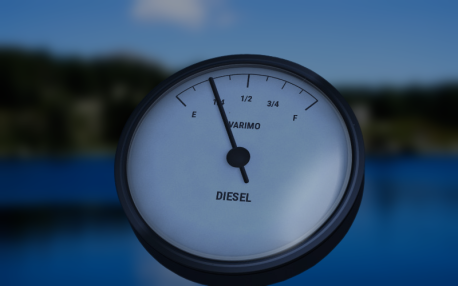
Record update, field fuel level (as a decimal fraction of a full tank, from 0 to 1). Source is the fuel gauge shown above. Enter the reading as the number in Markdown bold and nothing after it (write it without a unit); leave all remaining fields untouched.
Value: **0.25**
